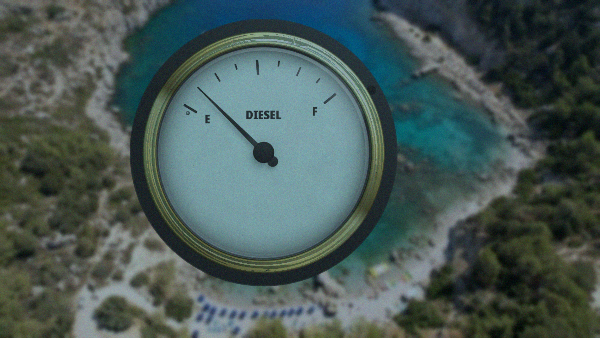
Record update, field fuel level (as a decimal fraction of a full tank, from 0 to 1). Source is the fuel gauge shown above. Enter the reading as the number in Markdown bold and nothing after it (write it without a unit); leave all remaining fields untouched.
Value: **0.125**
